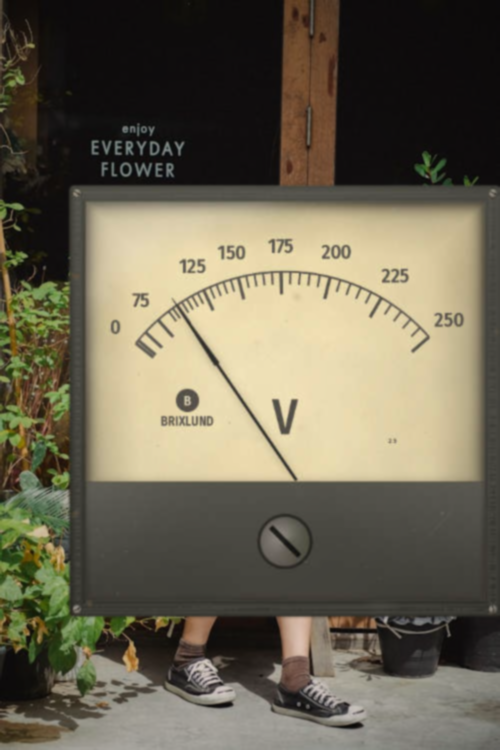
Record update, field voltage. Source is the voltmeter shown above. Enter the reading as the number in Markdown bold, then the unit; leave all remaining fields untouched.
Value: **100** V
